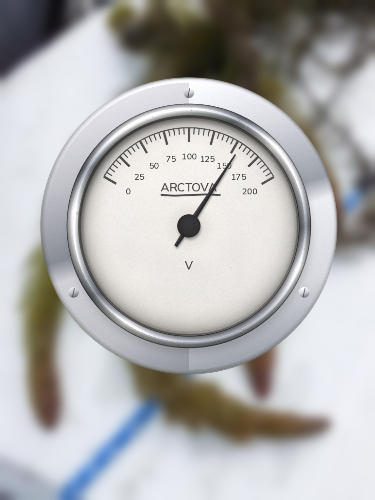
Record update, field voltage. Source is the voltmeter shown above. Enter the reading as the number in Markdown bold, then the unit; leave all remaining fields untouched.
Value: **155** V
